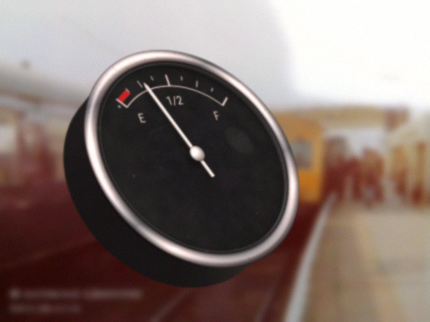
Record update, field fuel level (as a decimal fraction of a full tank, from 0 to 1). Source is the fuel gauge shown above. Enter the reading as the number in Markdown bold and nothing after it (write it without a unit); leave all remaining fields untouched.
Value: **0.25**
